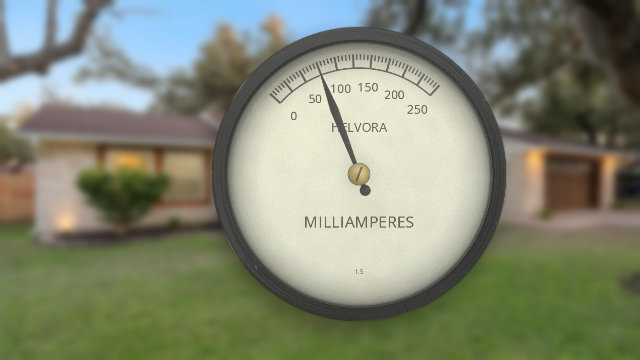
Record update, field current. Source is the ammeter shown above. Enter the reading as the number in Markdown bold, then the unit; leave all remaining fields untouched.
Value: **75** mA
